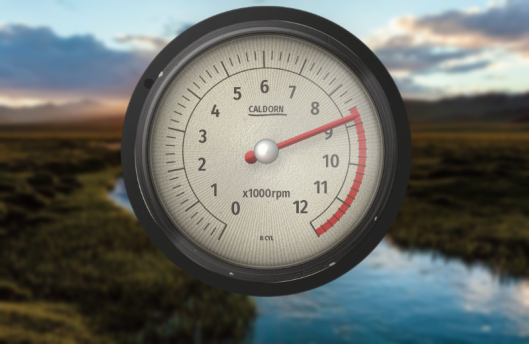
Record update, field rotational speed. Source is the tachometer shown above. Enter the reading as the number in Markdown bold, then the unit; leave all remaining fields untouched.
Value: **8800** rpm
